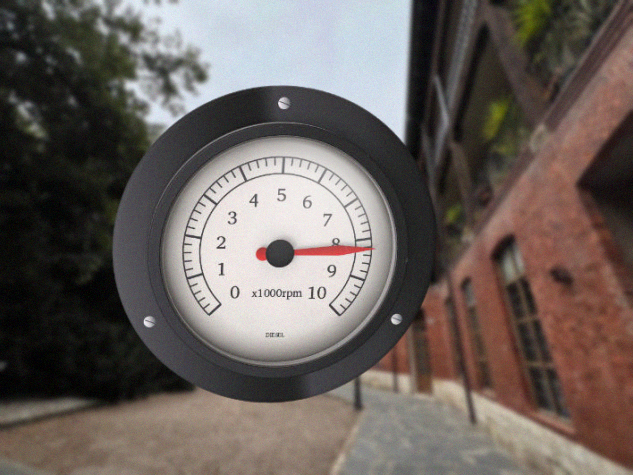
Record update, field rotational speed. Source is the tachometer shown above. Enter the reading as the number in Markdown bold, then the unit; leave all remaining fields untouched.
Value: **8200** rpm
